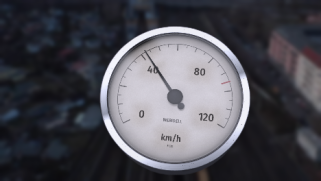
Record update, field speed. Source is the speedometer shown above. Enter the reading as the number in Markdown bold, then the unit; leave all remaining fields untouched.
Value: **42.5** km/h
